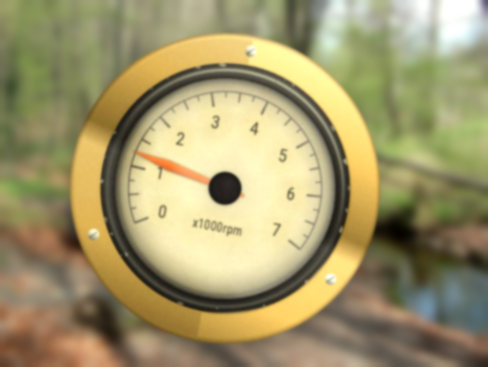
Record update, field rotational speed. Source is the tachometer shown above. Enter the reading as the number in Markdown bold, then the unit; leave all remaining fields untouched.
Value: **1250** rpm
